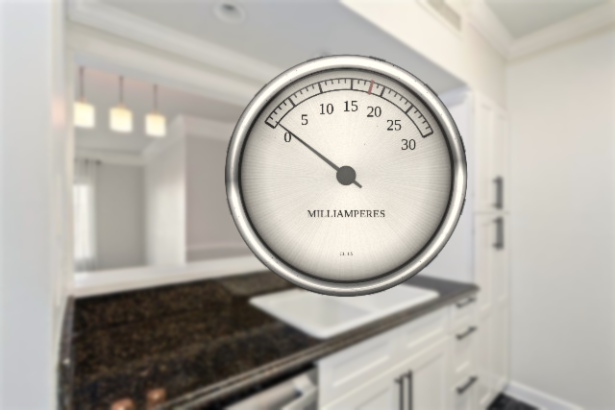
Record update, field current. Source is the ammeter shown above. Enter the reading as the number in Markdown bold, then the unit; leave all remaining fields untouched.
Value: **1** mA
